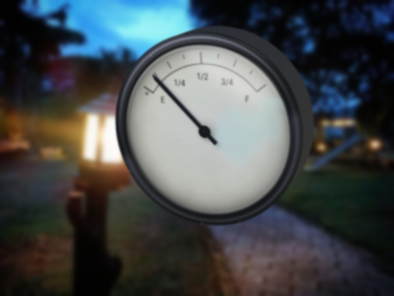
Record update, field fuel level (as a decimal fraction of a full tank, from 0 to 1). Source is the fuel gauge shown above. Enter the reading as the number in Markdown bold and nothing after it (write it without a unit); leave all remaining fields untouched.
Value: **0.125**
